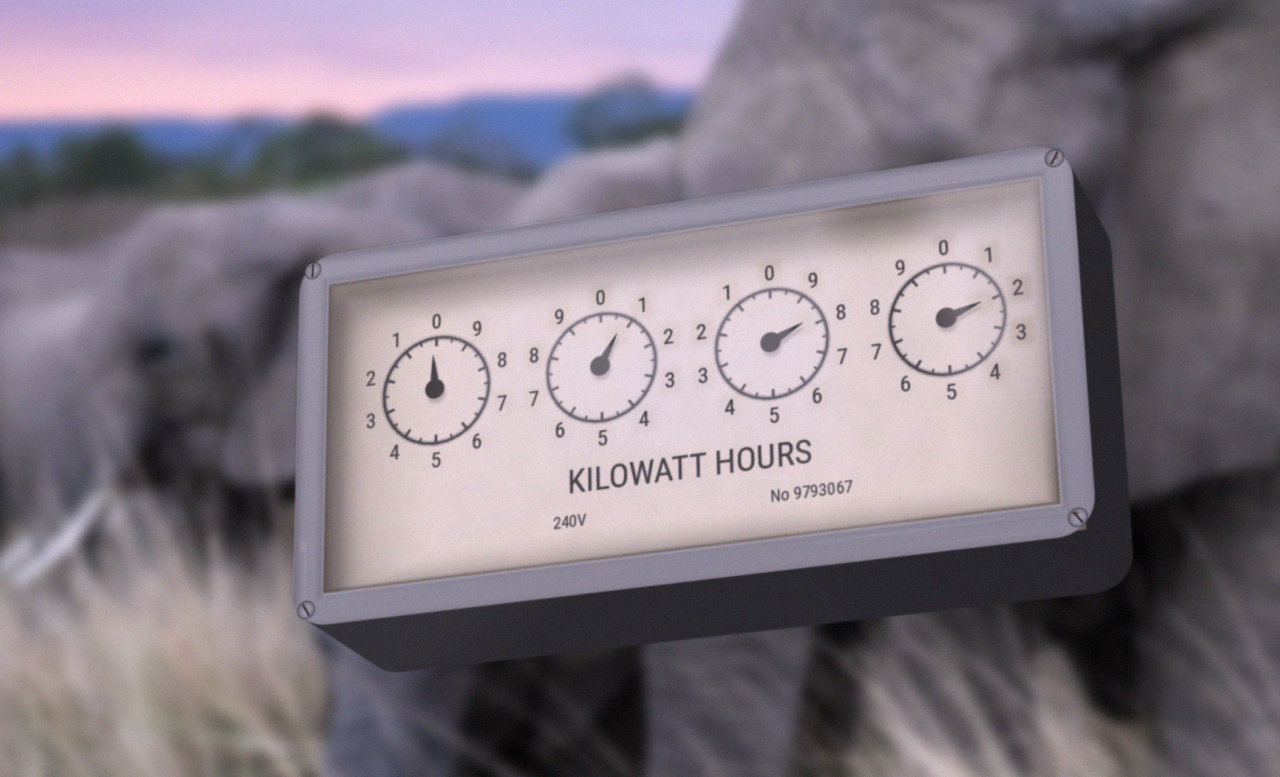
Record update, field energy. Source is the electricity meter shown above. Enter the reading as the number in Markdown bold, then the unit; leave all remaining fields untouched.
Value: **82** kWh
